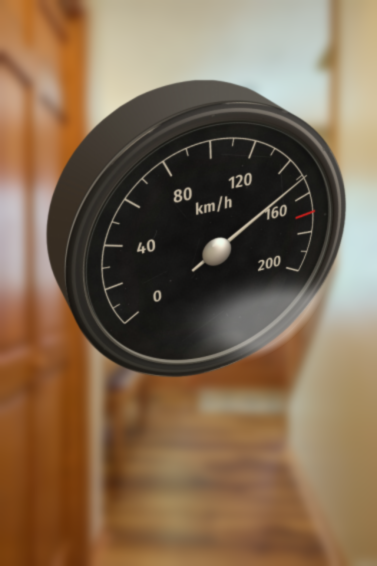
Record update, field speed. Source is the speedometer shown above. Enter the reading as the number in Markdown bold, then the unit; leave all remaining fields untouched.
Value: **150** km/h
